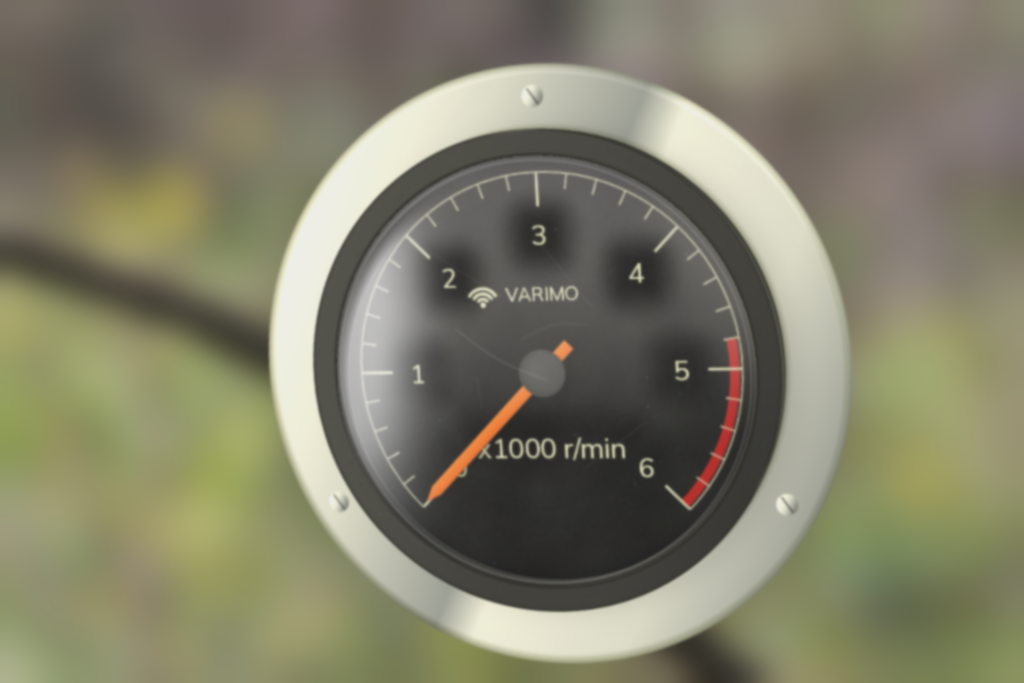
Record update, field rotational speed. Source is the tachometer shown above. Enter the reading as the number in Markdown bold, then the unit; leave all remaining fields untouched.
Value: **0** rpm
